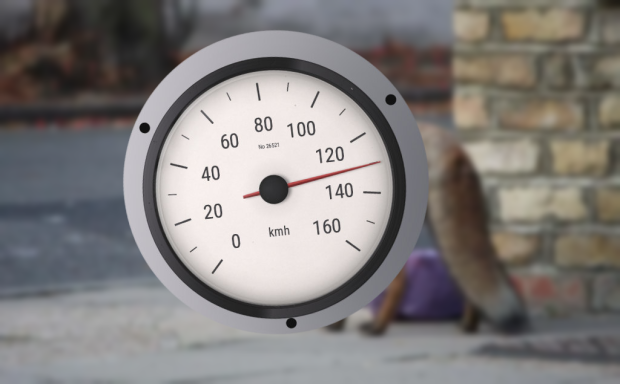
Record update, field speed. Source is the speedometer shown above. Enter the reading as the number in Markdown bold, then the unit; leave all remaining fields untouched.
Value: **130** km/h
